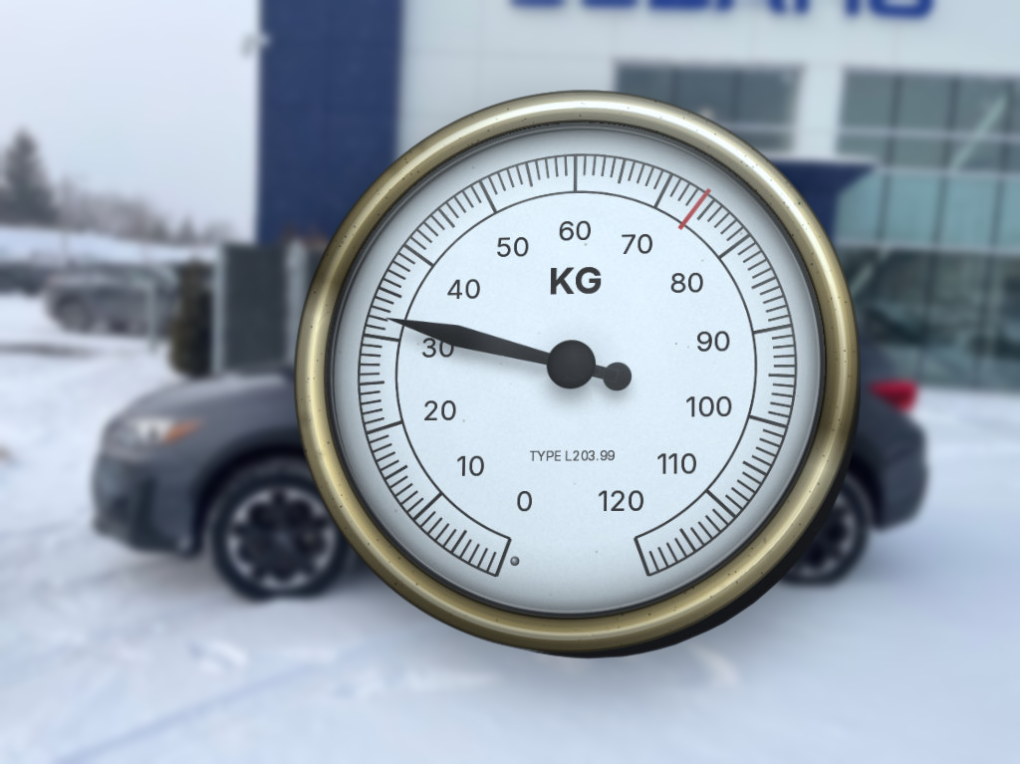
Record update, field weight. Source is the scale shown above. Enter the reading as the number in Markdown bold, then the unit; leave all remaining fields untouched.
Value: **32** kg
